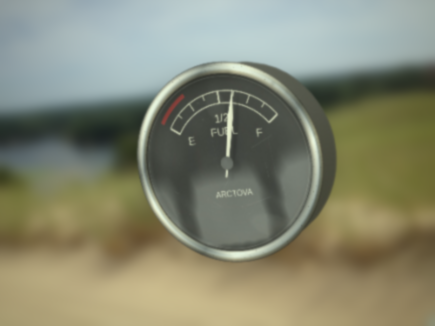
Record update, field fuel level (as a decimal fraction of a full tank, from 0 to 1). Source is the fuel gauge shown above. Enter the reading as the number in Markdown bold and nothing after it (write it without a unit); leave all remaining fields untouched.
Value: **0.625**
